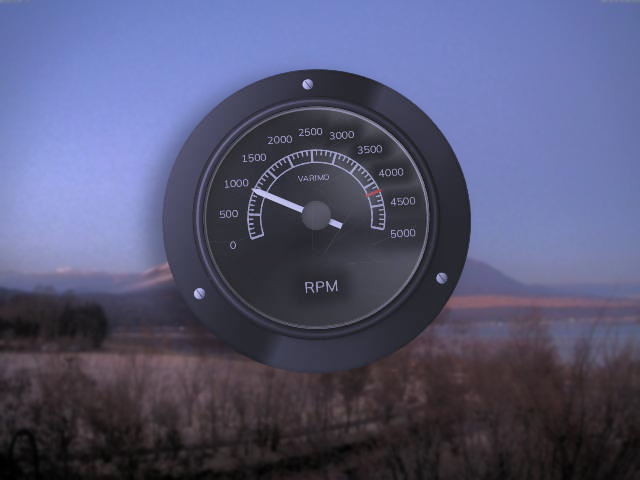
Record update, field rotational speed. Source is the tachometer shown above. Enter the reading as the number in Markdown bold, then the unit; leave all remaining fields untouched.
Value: **1000** rpm
